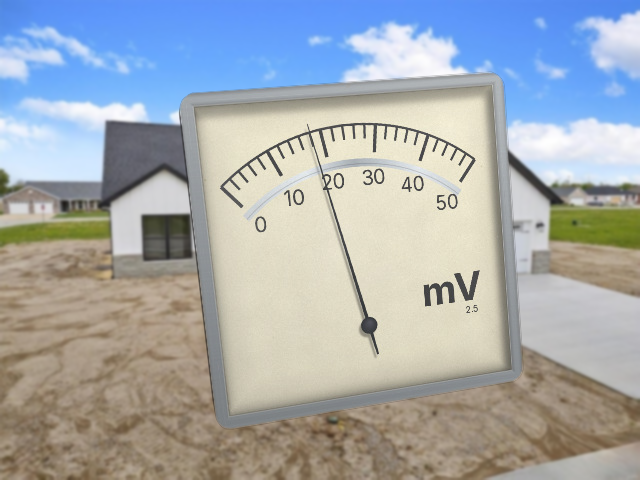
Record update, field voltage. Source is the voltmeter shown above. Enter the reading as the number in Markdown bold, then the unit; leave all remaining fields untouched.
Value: **18** mV
